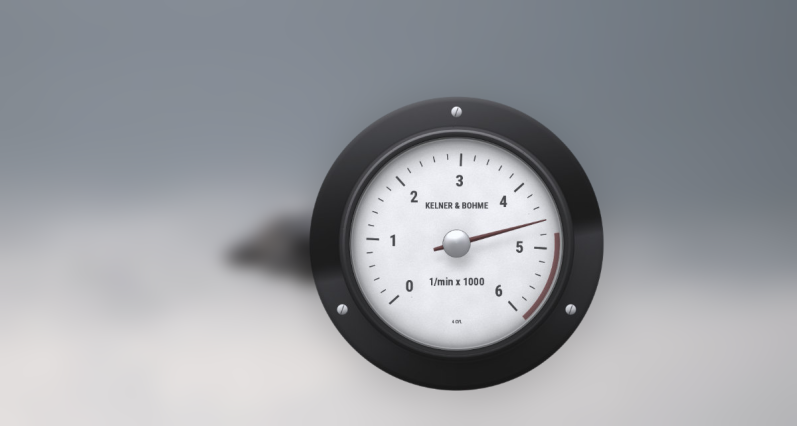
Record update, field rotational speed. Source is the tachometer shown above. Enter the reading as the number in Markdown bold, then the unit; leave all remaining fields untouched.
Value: **4600** rpm
